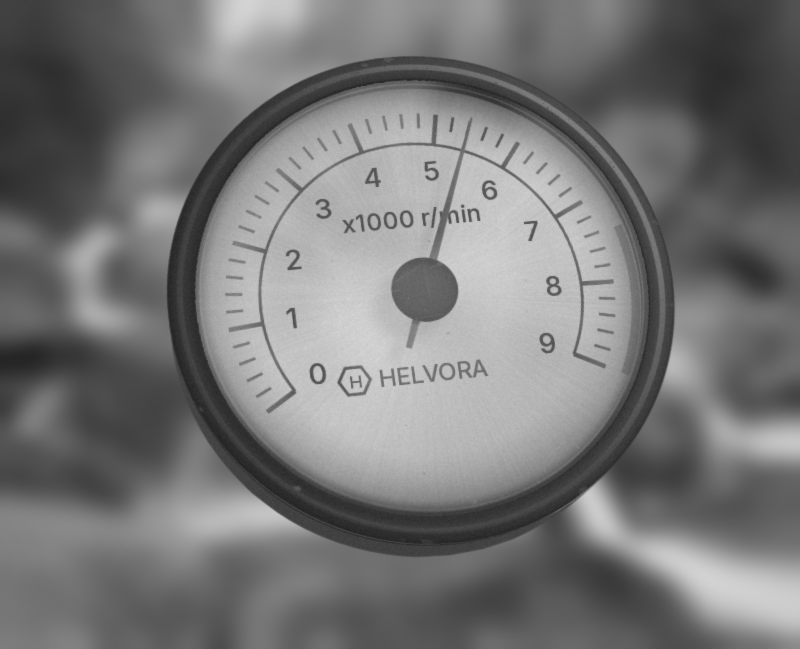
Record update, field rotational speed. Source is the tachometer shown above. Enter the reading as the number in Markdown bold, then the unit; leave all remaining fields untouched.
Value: **5400** rpm
